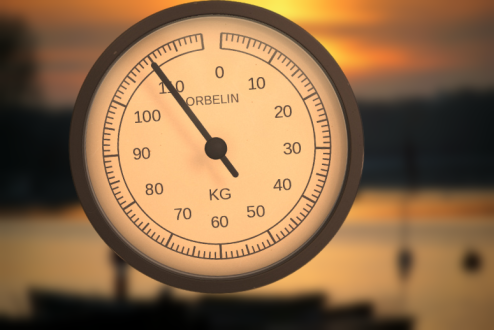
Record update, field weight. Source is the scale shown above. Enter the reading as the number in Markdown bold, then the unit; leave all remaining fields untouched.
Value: **110** kg
